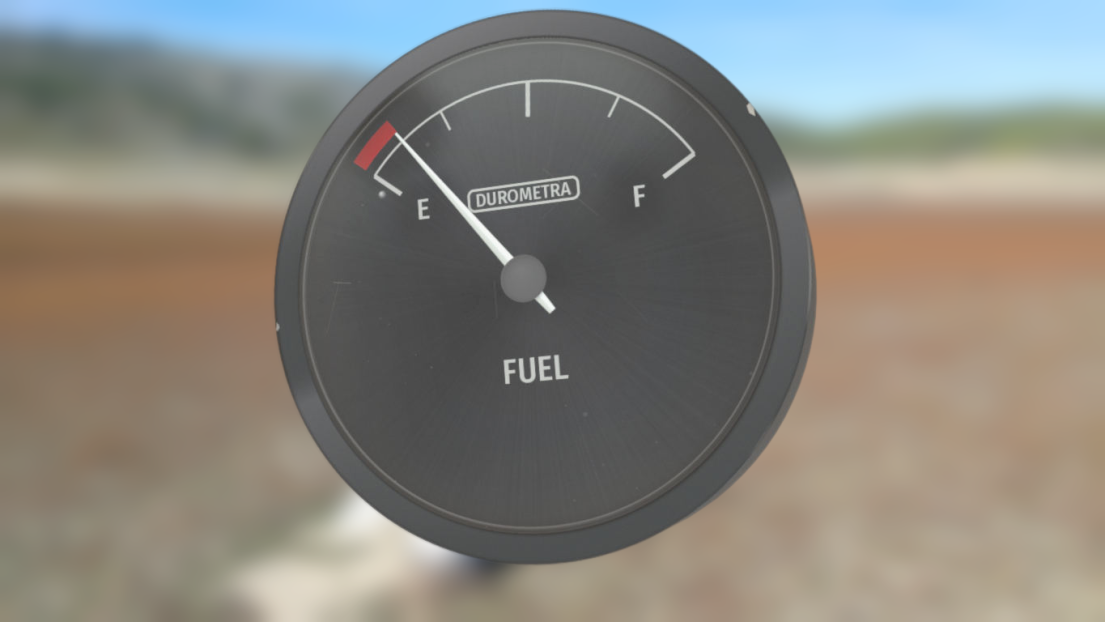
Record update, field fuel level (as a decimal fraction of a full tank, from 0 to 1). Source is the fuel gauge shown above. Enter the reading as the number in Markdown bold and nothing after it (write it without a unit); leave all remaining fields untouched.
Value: **0.125**
